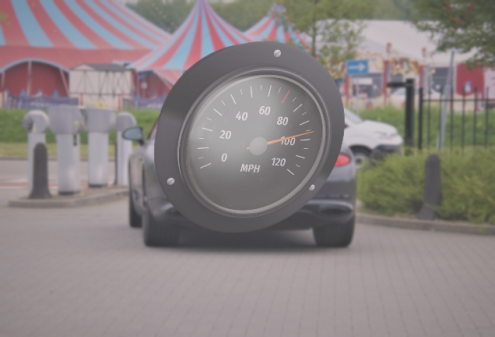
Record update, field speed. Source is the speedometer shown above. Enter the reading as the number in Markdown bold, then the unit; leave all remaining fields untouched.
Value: **95** mph
